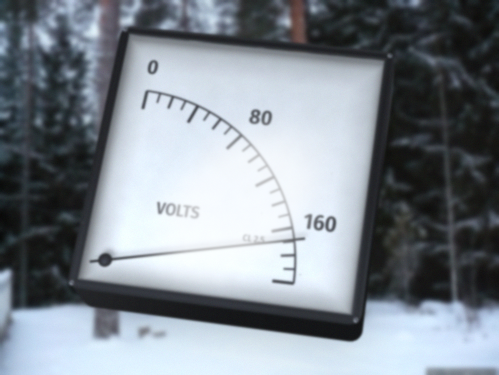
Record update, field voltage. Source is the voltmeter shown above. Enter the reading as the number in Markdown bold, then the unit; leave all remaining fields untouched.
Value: **170** V
